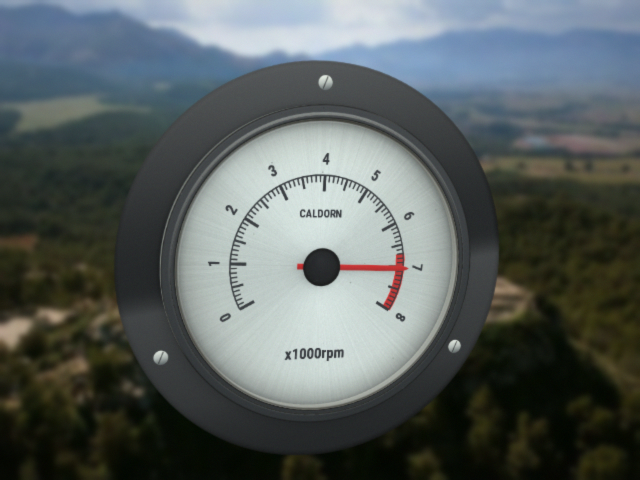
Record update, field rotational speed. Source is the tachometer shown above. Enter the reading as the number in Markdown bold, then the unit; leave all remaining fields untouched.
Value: **7000** rpm
